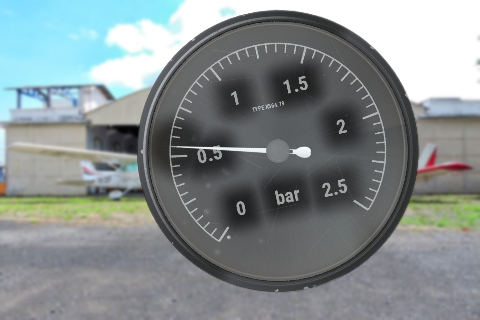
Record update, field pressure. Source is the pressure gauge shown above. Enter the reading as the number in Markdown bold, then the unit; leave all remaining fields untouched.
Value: **0.55** bar
